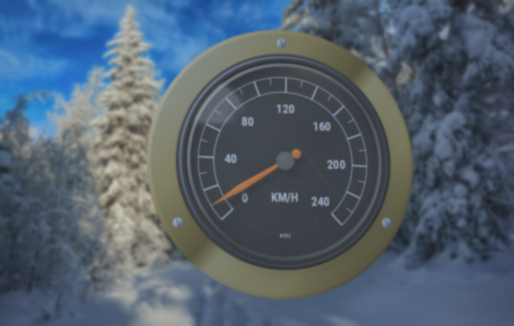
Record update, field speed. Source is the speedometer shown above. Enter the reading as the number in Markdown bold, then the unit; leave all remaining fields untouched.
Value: **10** km/h
